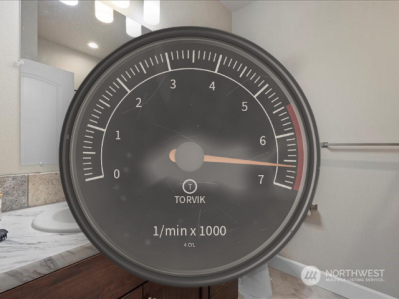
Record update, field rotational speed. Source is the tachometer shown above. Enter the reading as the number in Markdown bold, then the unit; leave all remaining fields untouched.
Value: **6600** rpm
